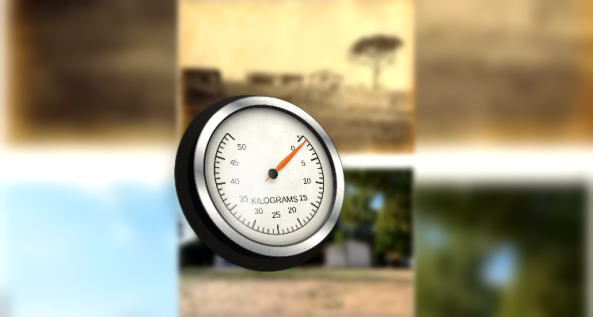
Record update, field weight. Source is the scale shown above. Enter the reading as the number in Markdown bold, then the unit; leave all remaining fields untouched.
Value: **1** kg
